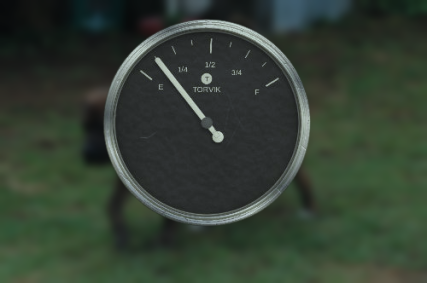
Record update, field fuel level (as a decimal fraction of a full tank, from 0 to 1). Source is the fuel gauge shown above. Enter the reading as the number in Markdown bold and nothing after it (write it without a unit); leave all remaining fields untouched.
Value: **0.125**
